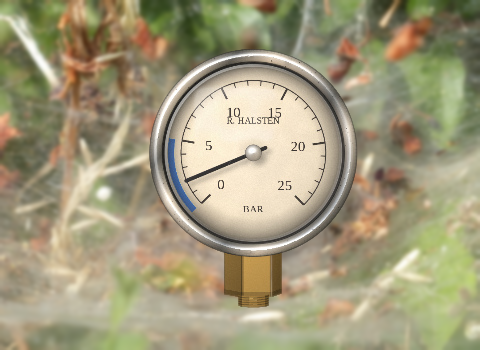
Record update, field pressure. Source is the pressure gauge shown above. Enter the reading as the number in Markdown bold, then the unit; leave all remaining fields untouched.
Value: **2** bar
